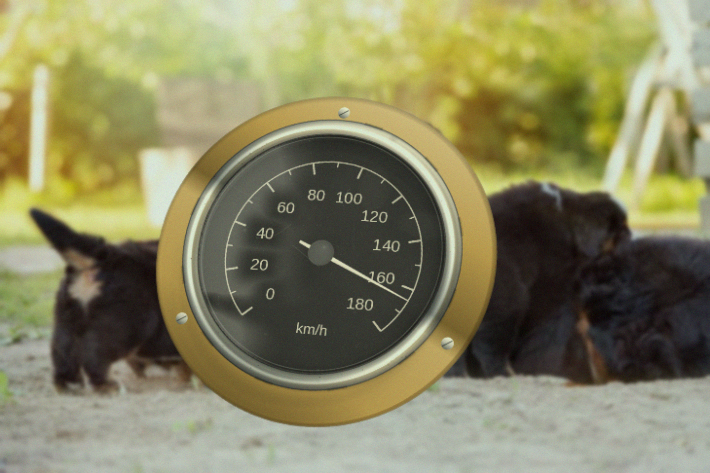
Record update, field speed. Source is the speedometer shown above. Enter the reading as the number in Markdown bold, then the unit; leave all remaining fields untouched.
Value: **165** km/h
